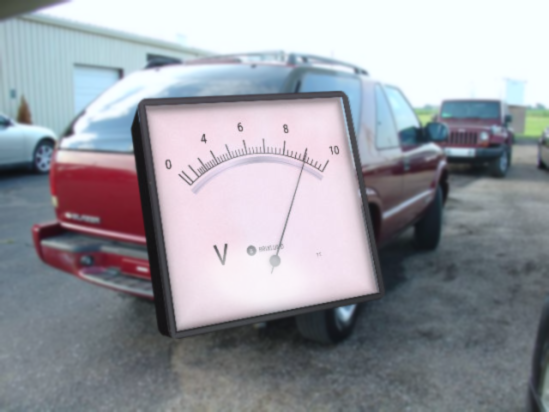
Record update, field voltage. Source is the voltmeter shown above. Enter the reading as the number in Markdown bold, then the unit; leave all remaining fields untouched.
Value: **9** V
